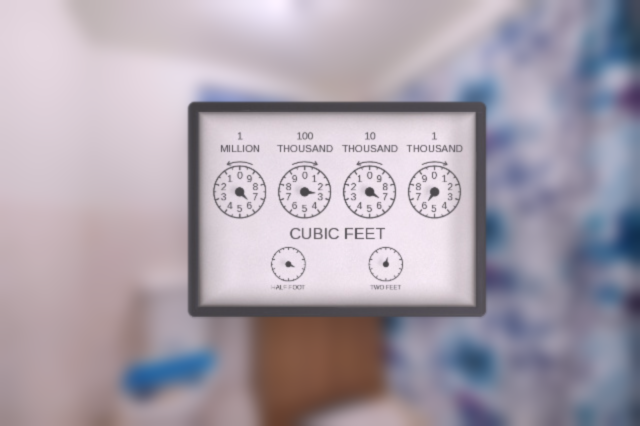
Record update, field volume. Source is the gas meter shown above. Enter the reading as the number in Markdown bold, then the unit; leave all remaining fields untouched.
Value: **626600** ft³
